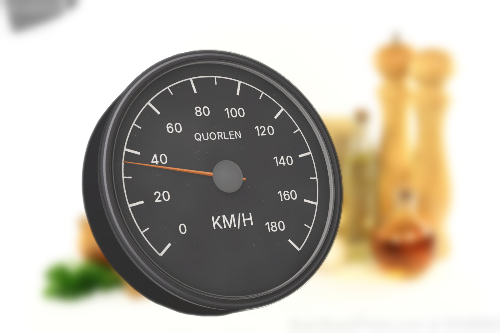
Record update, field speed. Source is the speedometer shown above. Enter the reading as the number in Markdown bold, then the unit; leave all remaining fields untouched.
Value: **35** km/h
